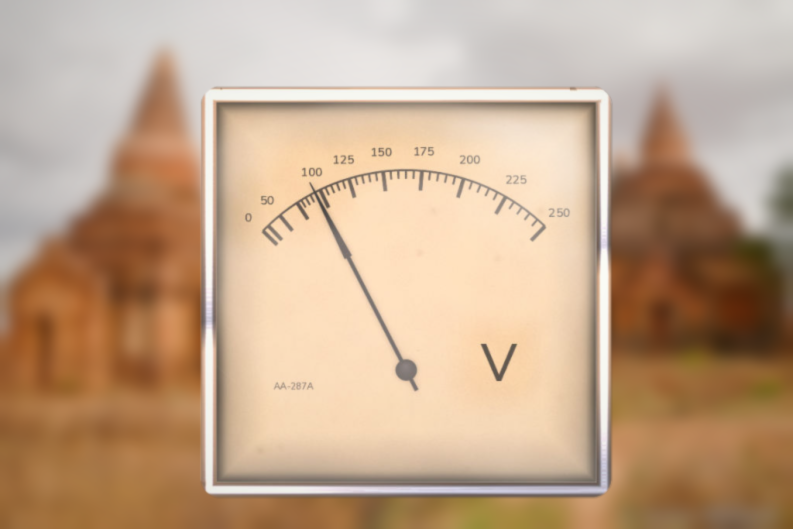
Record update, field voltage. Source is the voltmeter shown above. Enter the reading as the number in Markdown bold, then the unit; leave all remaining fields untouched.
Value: **95** V
